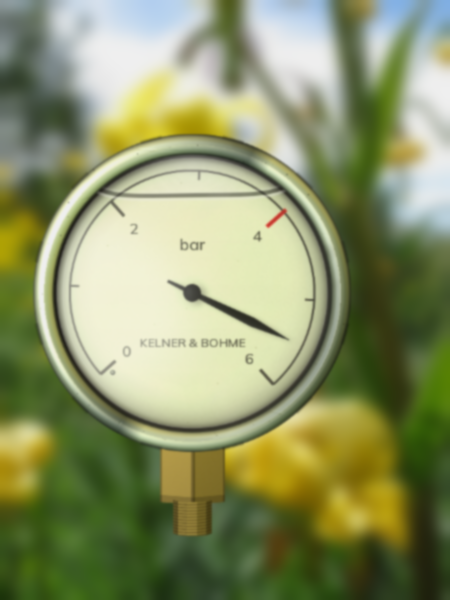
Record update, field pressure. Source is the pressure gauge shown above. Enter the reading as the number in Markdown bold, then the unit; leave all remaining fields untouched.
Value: **5.5** bar
